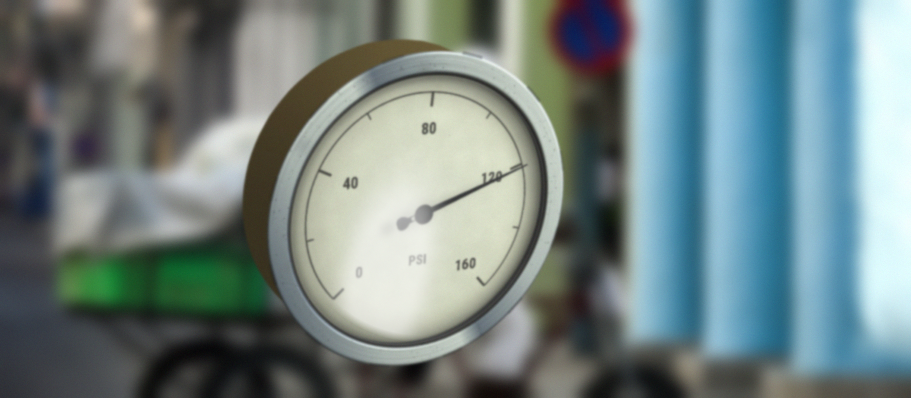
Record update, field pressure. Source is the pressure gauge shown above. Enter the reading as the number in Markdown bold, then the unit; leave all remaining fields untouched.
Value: **120** psi
